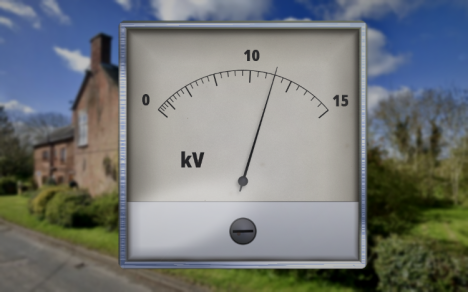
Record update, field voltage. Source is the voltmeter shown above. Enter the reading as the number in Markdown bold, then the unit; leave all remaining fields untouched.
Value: **11.5** kV
